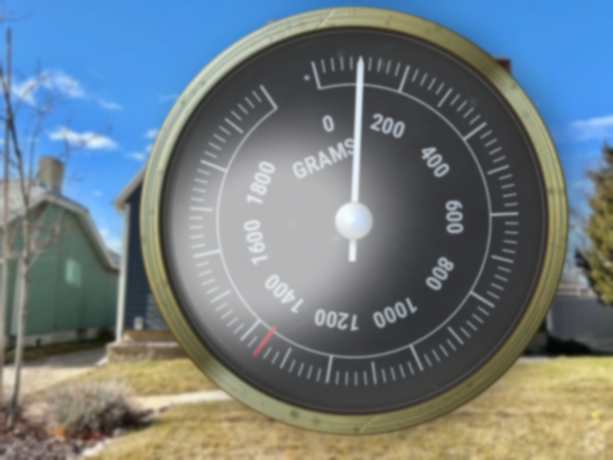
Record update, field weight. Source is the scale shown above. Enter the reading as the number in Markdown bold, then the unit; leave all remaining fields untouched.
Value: **100** g
